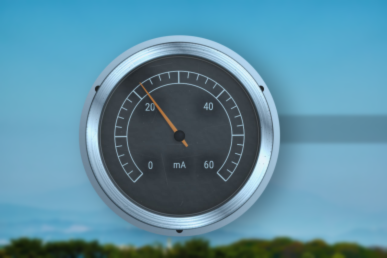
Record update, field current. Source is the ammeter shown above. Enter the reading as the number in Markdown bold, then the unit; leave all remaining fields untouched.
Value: **22** mA
